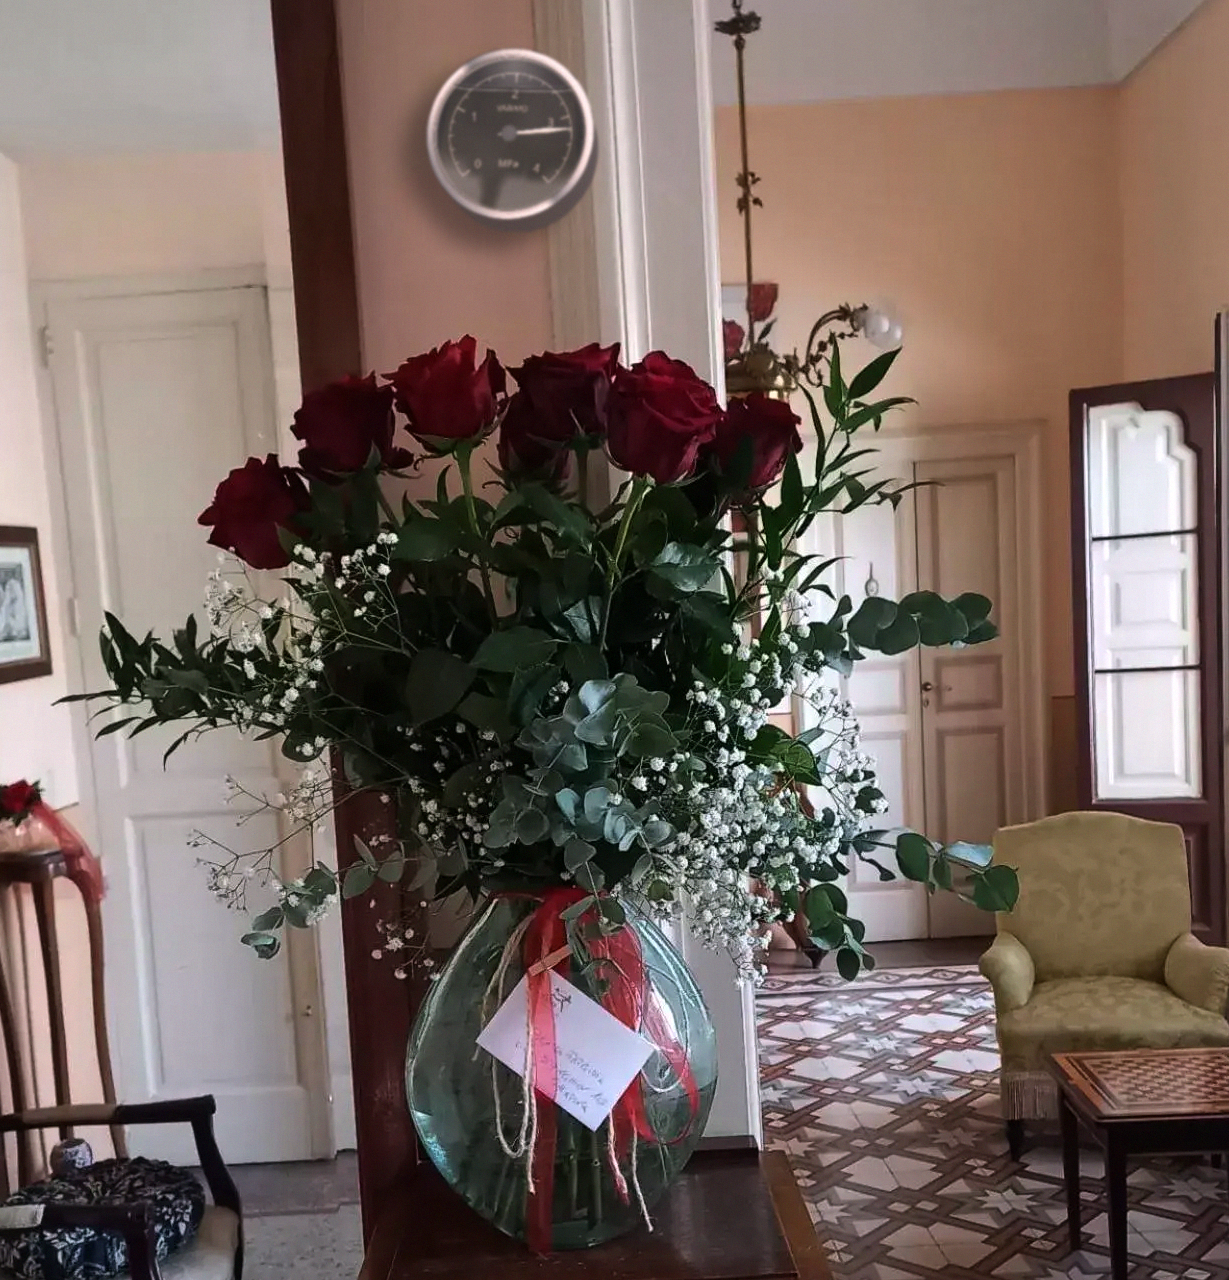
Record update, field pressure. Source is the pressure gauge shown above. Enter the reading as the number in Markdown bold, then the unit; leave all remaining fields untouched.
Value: **3.2** MPa
